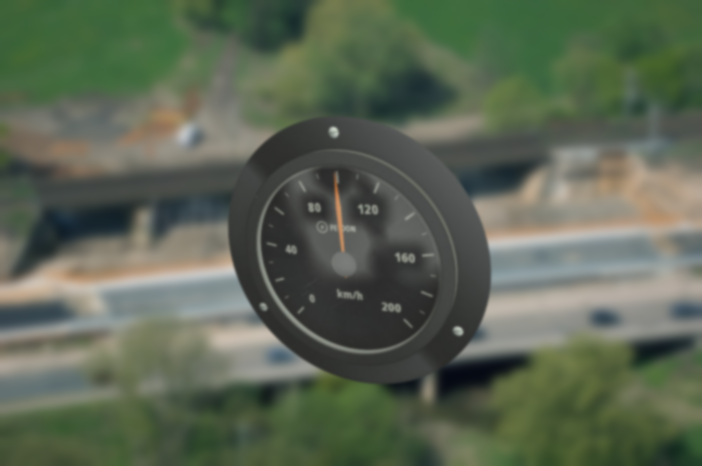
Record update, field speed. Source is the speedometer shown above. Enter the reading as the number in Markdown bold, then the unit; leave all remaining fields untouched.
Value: **100** km/h
